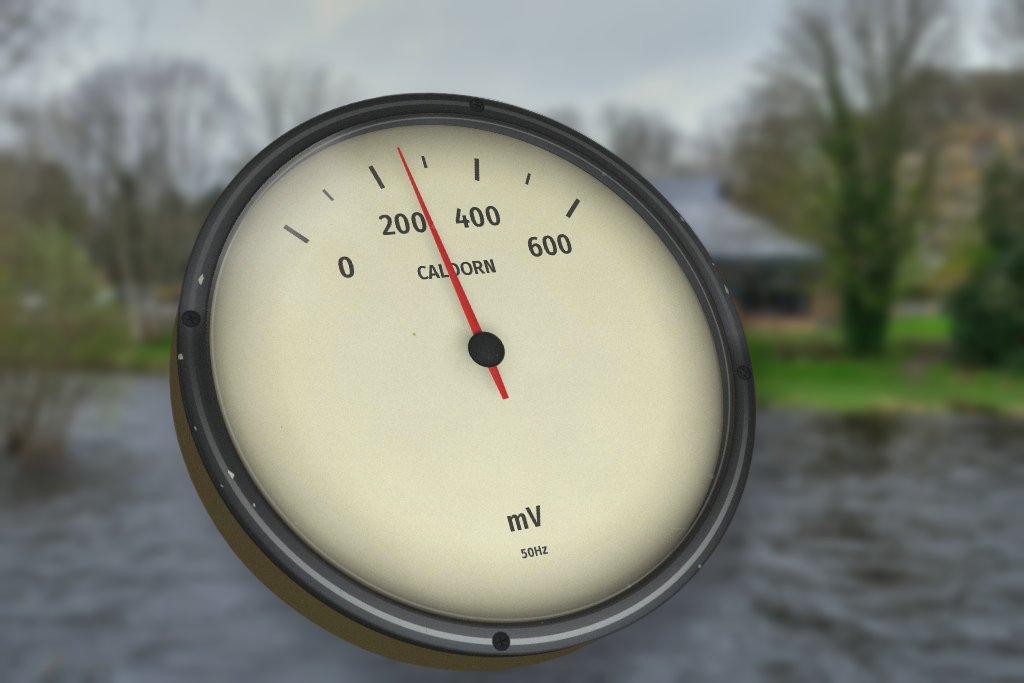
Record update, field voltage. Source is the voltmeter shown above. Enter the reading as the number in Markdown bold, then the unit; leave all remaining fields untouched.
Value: **250** mV
